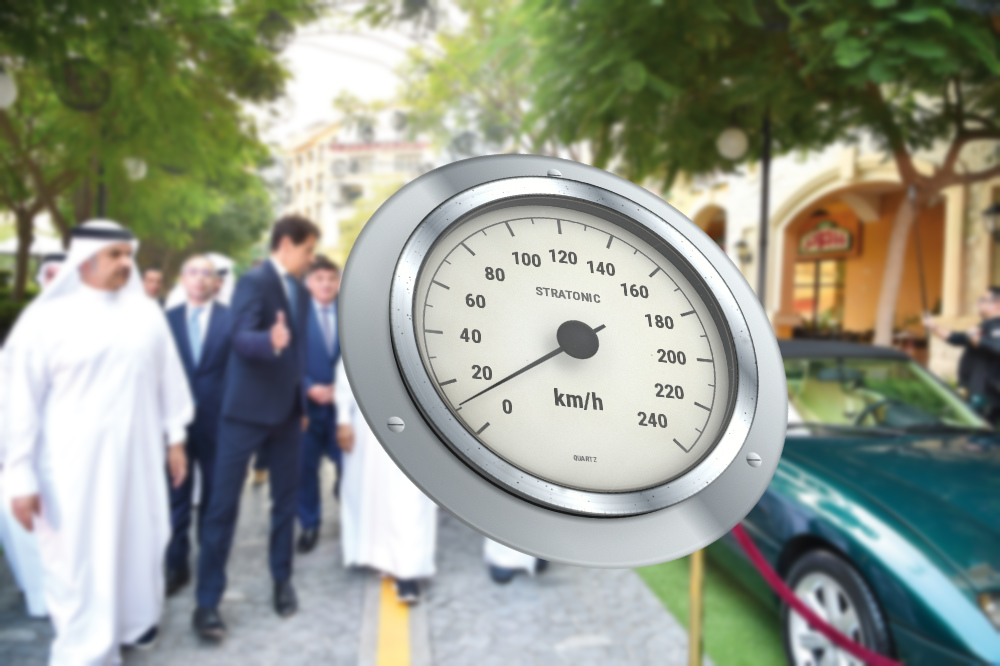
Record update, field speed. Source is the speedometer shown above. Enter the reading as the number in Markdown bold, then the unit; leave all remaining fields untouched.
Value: **10** km/h
